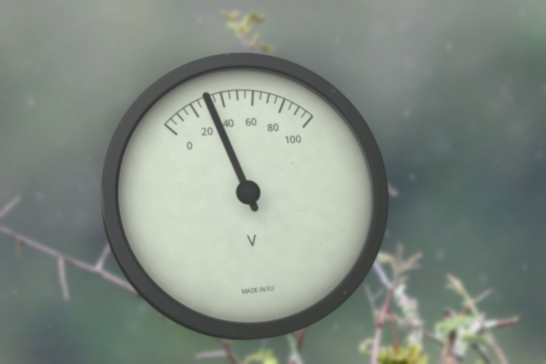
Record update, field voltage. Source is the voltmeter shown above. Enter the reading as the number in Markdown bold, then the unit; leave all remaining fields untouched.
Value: **30** V
